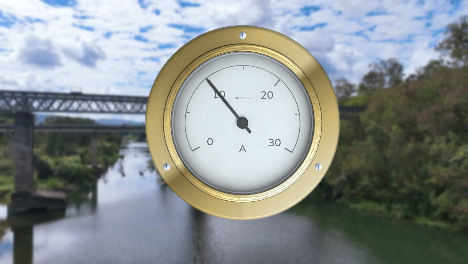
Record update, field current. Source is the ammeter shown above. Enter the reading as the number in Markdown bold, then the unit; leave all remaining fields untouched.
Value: **10** A
